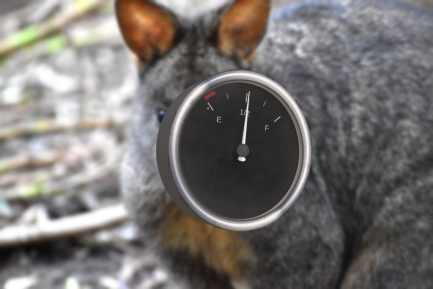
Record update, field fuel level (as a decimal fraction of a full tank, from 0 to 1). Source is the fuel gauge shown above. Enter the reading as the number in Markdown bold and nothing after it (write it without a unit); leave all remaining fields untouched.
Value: **0.5**
